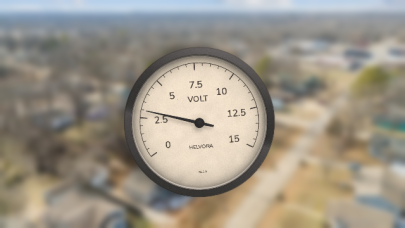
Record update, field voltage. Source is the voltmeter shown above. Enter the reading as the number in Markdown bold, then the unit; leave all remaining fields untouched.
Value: **3** V
